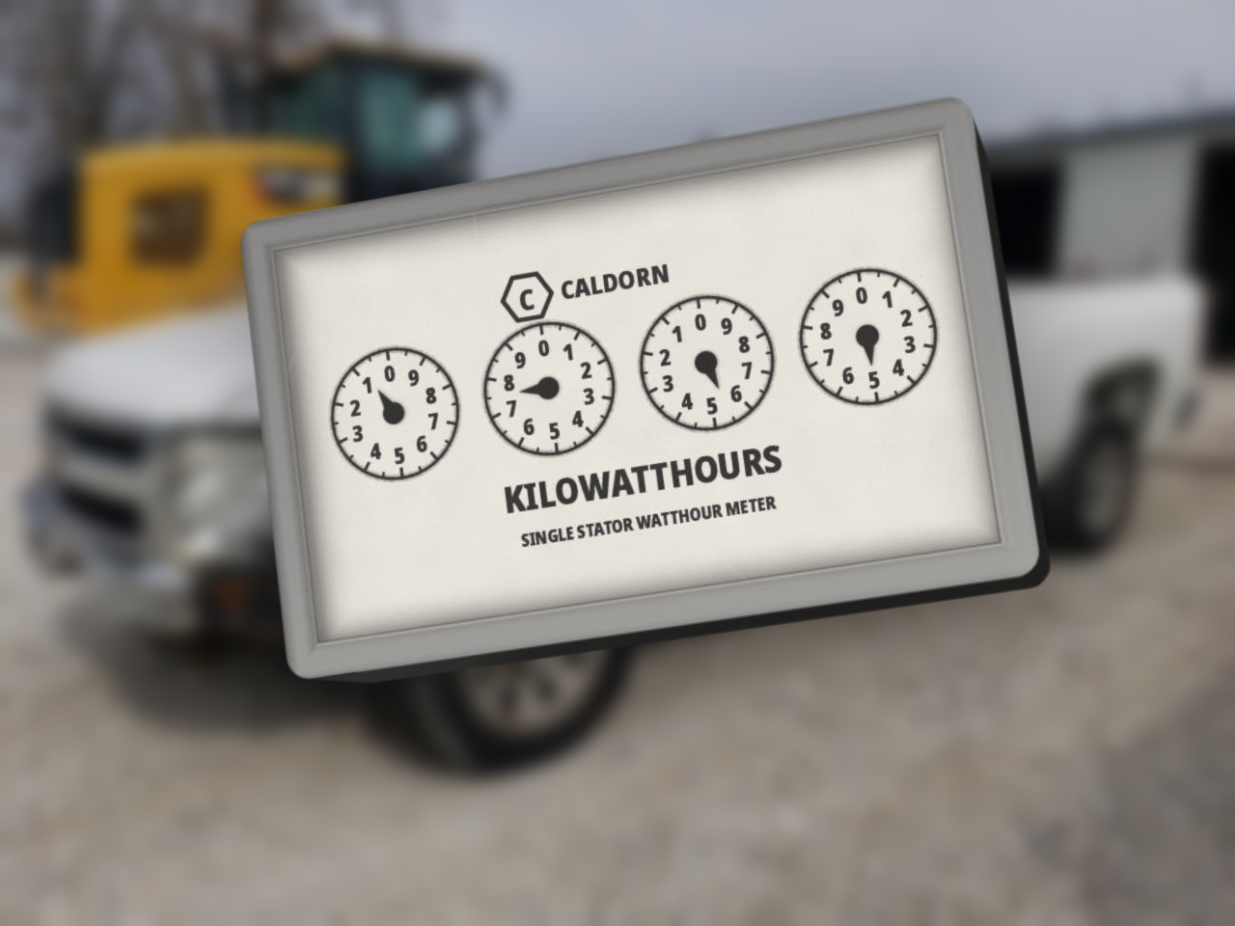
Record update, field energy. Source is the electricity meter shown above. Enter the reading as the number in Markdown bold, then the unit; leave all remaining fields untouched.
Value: **755** kWh
